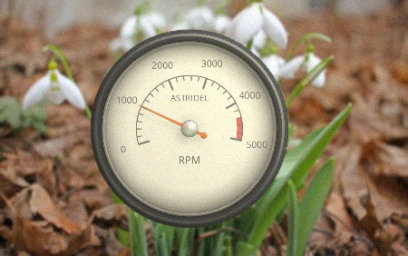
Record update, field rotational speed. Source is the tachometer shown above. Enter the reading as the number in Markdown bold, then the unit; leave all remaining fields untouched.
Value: **1000** rpm
